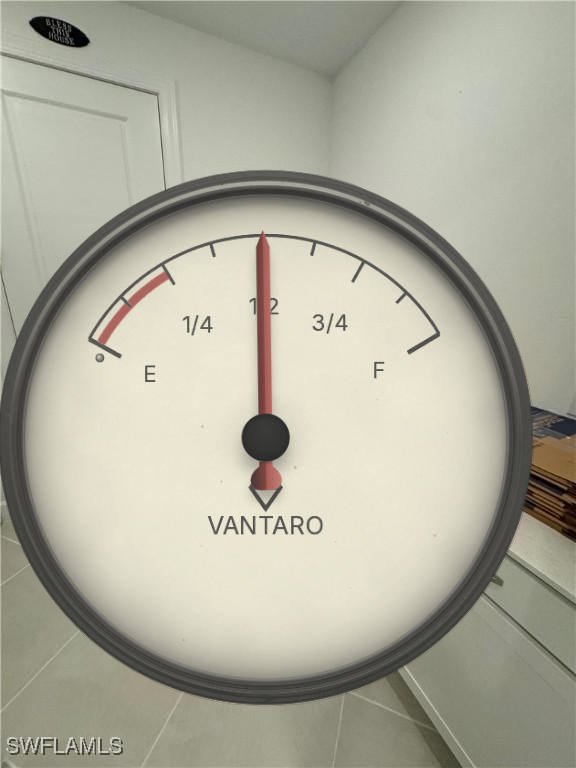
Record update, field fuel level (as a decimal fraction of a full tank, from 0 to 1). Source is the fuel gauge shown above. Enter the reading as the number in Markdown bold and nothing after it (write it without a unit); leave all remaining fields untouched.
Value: **0.5**
